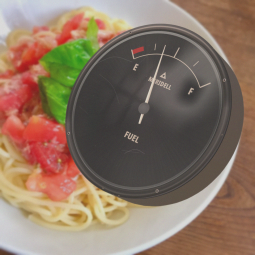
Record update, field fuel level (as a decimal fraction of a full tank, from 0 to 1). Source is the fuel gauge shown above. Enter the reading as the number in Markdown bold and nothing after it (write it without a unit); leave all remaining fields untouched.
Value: **0.375**
